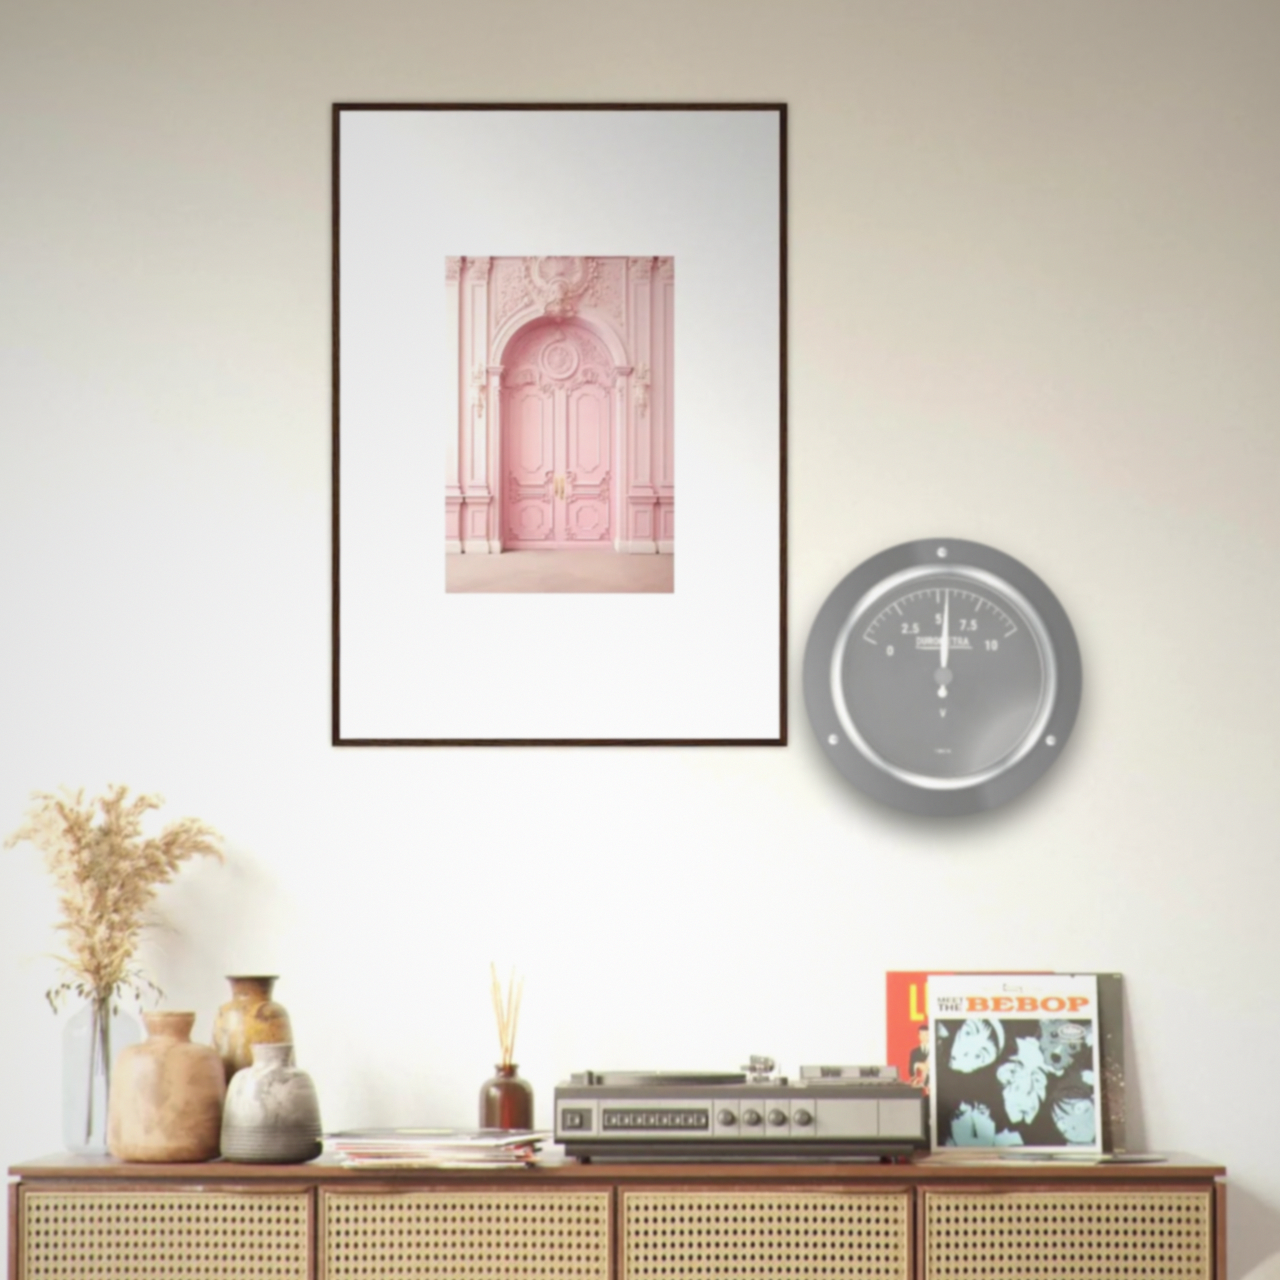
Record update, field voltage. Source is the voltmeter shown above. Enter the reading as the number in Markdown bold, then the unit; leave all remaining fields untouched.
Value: **5.5** V
